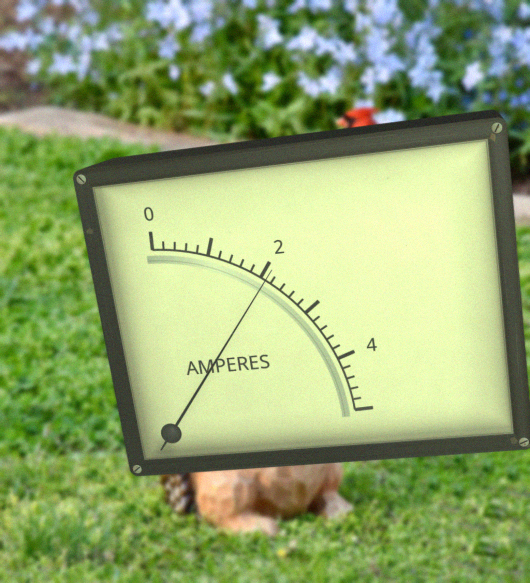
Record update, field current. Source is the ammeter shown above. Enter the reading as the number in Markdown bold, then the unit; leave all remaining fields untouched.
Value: **2.1** A
